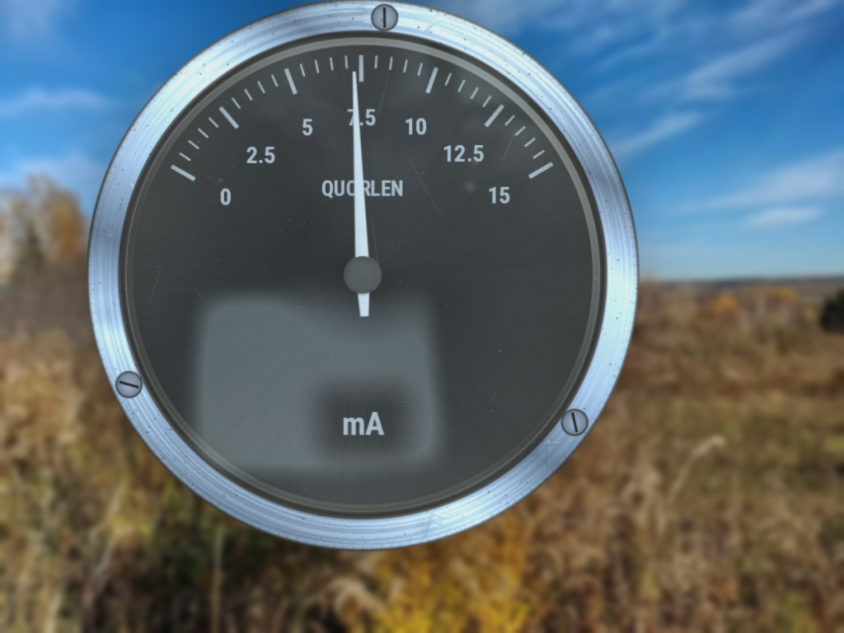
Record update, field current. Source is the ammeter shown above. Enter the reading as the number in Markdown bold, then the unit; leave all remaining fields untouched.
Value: **7.25** mA
